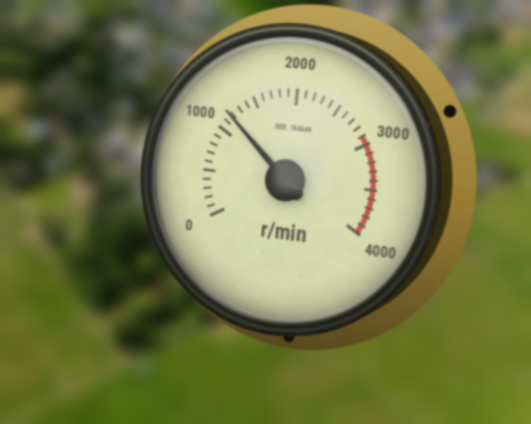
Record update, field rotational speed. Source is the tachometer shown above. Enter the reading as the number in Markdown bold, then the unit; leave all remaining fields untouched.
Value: **1200** rpm
